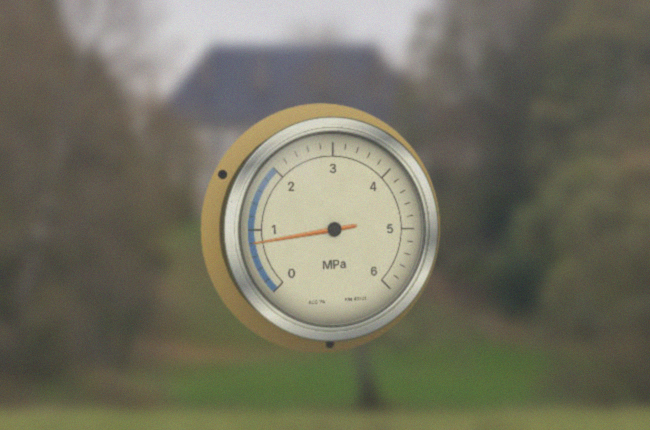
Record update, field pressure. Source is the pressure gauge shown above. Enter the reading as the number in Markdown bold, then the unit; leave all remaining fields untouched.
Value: **0.8** MPa
